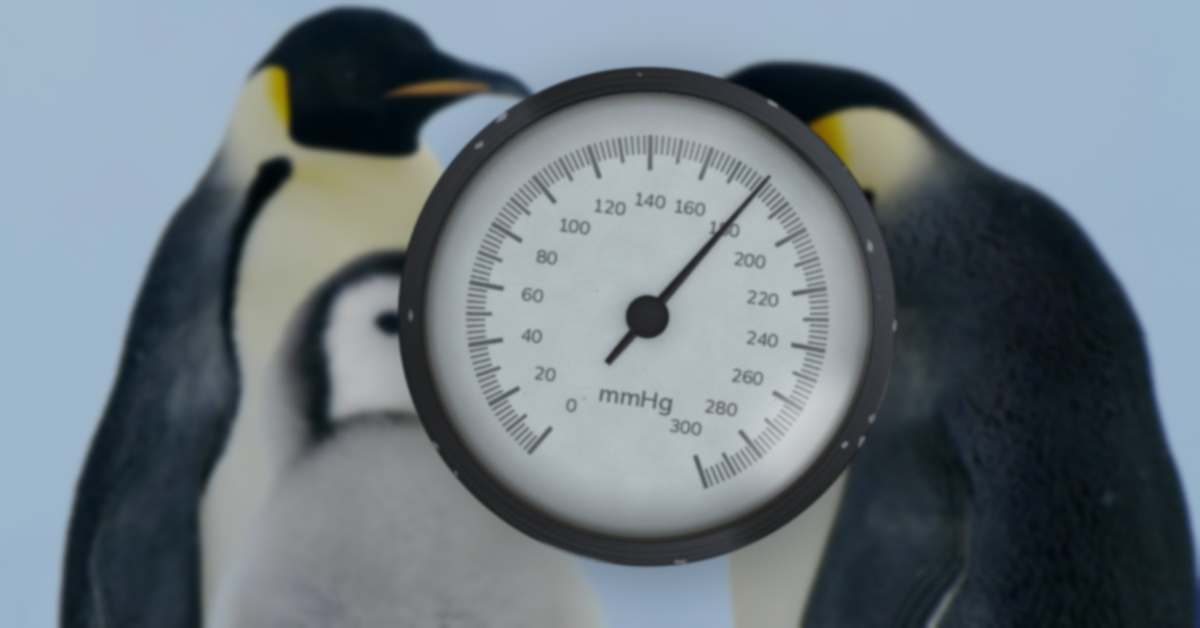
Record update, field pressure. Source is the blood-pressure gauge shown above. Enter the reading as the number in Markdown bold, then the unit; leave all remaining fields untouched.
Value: **180** mmHg
